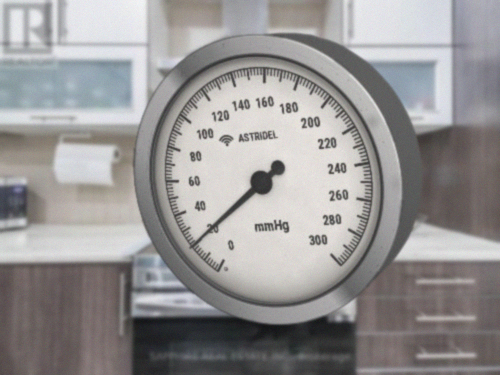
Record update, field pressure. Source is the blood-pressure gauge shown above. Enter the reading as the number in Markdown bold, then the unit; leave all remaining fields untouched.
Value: **20** mmHg
